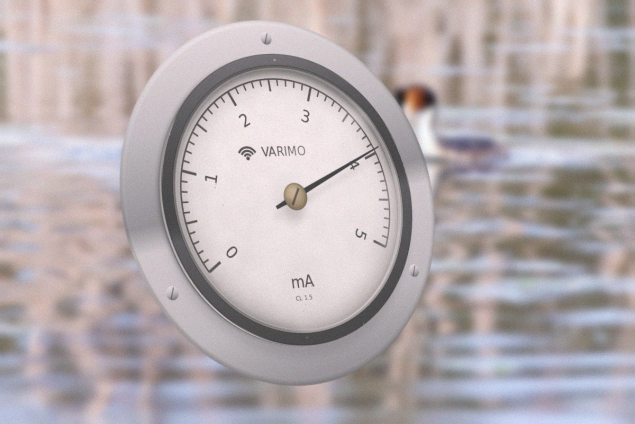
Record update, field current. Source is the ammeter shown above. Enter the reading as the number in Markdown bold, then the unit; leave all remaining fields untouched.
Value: **3.95** mA
